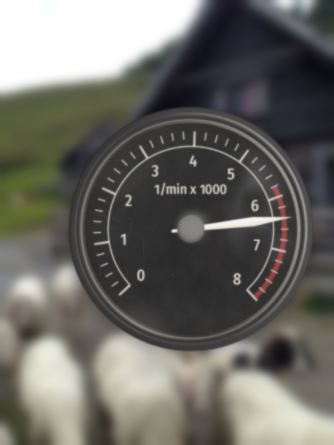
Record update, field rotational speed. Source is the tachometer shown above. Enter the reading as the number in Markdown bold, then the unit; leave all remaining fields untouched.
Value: **6400** rpm
